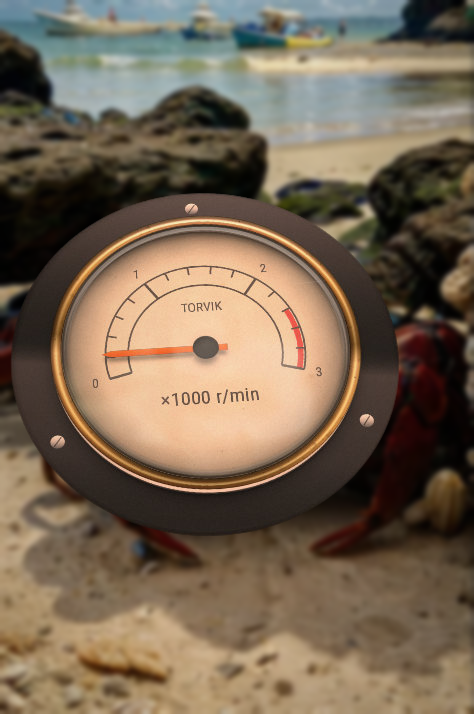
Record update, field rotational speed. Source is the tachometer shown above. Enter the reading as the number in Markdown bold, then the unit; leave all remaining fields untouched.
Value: **200** rpm
